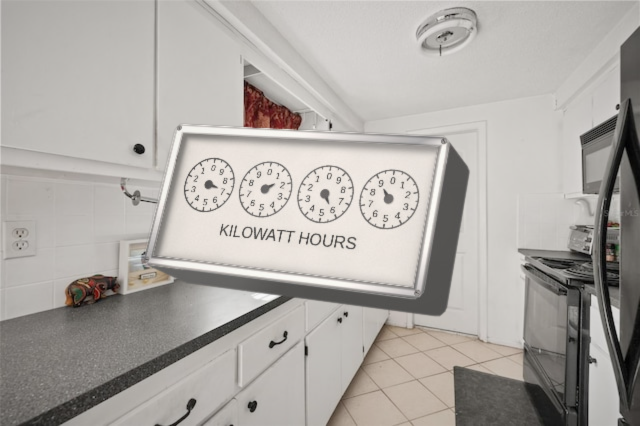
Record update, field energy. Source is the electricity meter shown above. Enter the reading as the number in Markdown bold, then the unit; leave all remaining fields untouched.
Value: **7159** kWh
